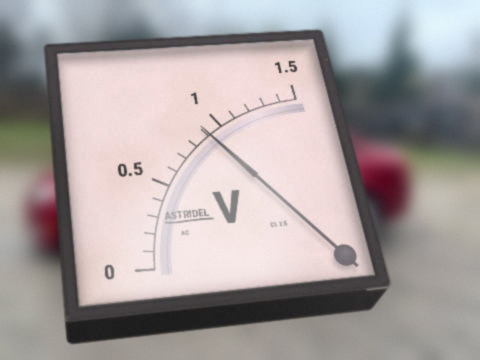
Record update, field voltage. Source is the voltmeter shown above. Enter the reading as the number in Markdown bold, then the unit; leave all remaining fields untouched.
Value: **0.9** V
